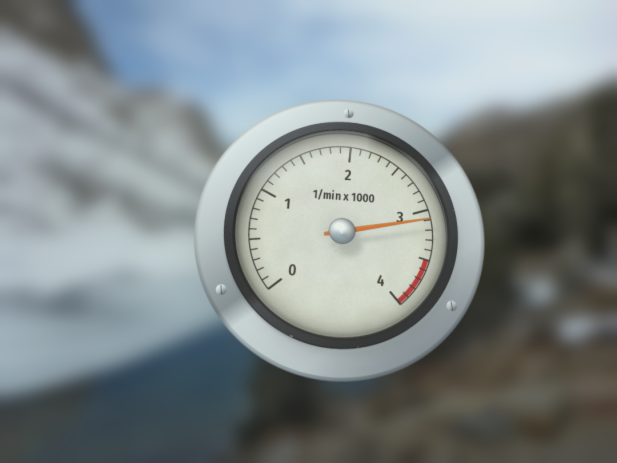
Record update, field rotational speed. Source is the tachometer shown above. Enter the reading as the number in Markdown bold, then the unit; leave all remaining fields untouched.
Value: **3100** rpm
